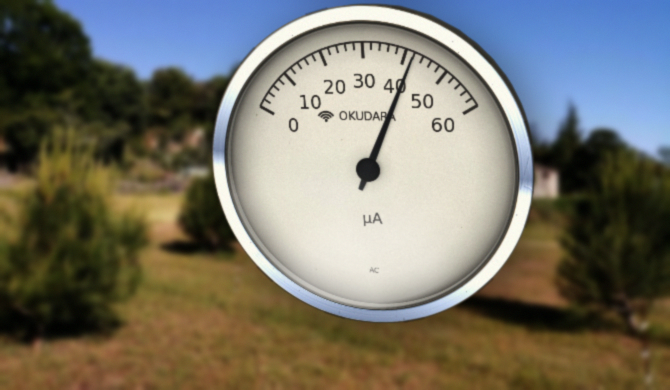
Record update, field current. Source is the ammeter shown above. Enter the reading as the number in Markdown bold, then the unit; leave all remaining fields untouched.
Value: **42** µA
